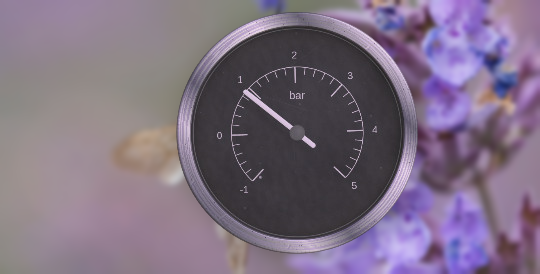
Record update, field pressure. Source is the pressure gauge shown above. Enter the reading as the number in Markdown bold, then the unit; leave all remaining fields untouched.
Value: **0.9** bar
